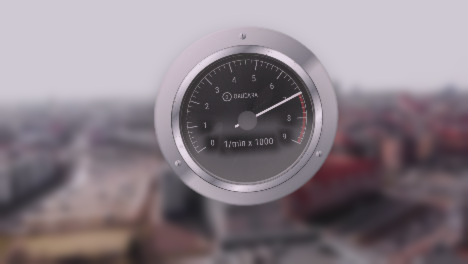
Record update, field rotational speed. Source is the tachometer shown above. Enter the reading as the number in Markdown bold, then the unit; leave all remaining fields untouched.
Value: **7000** rpm
